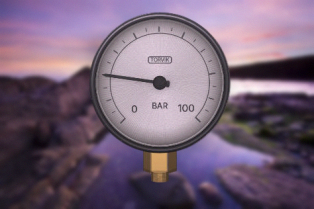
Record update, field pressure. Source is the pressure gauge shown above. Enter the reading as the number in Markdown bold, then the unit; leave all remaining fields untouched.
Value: **20** bar
